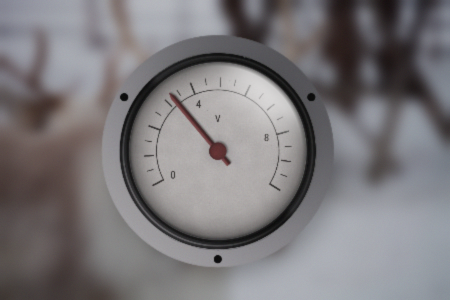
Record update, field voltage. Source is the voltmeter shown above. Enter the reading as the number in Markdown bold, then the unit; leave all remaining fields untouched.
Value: **3.25** V
